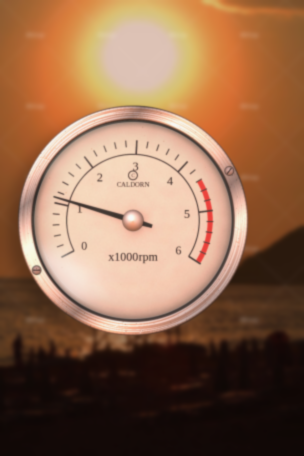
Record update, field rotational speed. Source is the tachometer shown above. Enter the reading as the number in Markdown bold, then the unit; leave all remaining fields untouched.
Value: **1100** rpm
